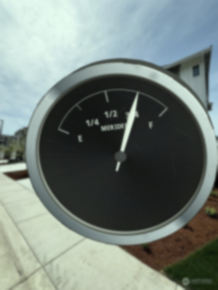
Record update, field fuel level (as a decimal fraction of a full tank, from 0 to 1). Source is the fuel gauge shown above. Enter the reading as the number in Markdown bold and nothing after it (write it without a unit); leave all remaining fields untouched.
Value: **0.75**
